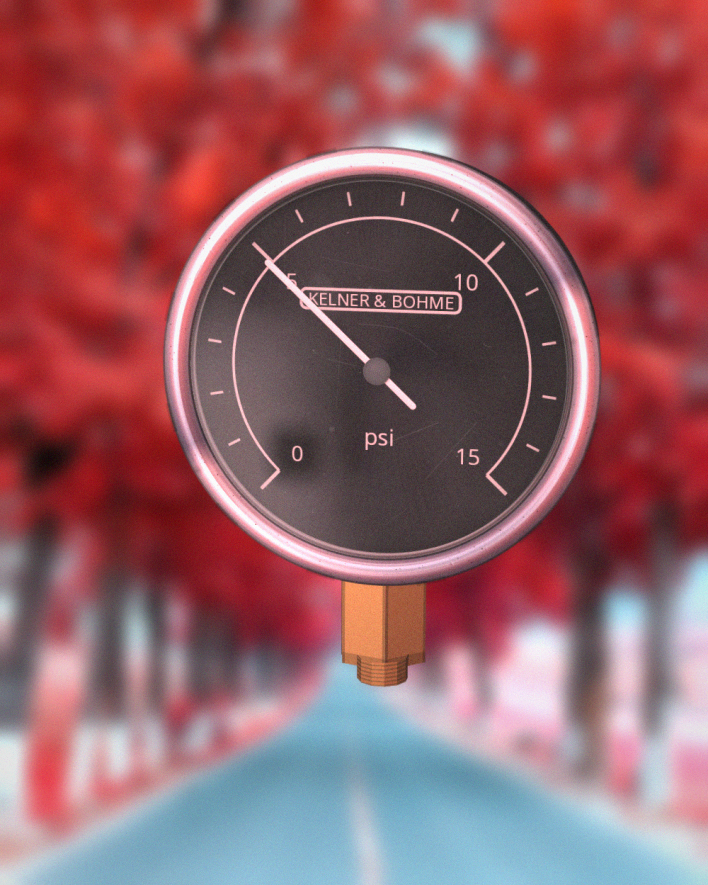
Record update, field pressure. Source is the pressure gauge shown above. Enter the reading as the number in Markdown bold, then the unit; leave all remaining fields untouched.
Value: **5** psi
